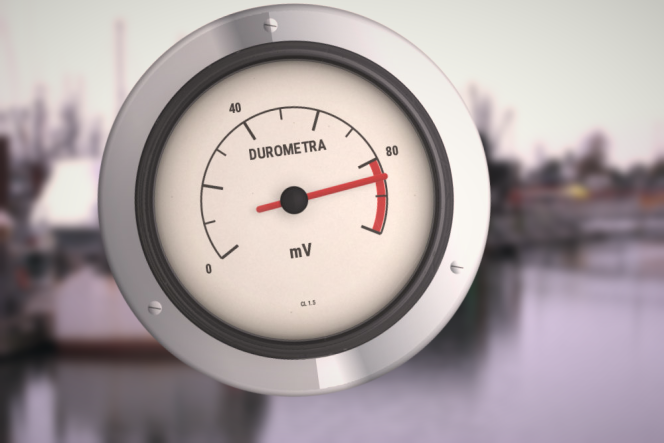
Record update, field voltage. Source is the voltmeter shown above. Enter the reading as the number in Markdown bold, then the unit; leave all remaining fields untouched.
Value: **85** mV
